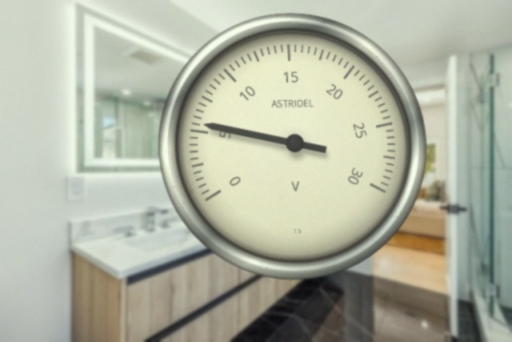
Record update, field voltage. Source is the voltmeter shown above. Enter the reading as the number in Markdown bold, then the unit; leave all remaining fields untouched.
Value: **5.5** V
